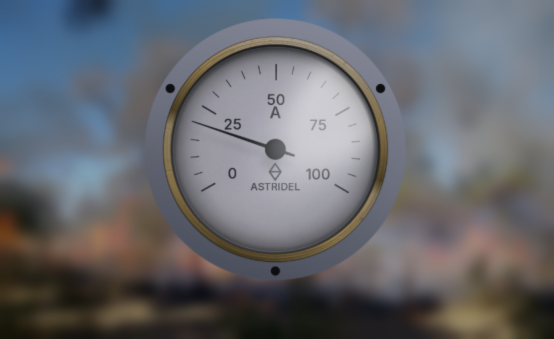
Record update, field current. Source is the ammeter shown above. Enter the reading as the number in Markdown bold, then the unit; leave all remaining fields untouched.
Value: **20** A
